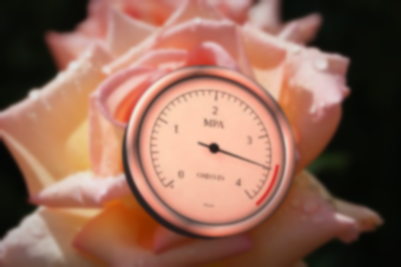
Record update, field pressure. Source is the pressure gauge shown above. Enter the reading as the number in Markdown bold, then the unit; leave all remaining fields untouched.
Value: **3.5** MPa
